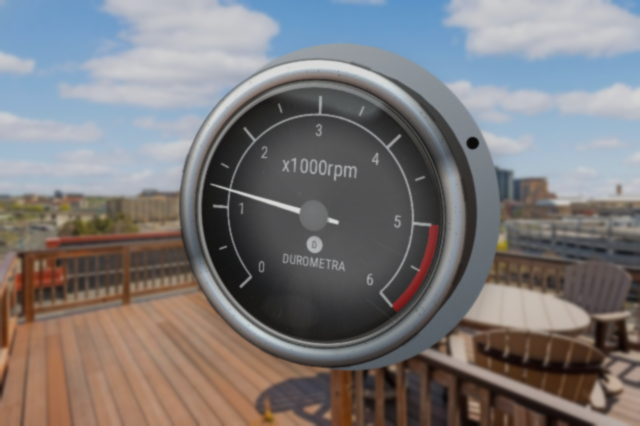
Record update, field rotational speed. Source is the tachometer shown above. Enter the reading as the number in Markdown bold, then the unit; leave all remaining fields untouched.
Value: **1250** rpm
